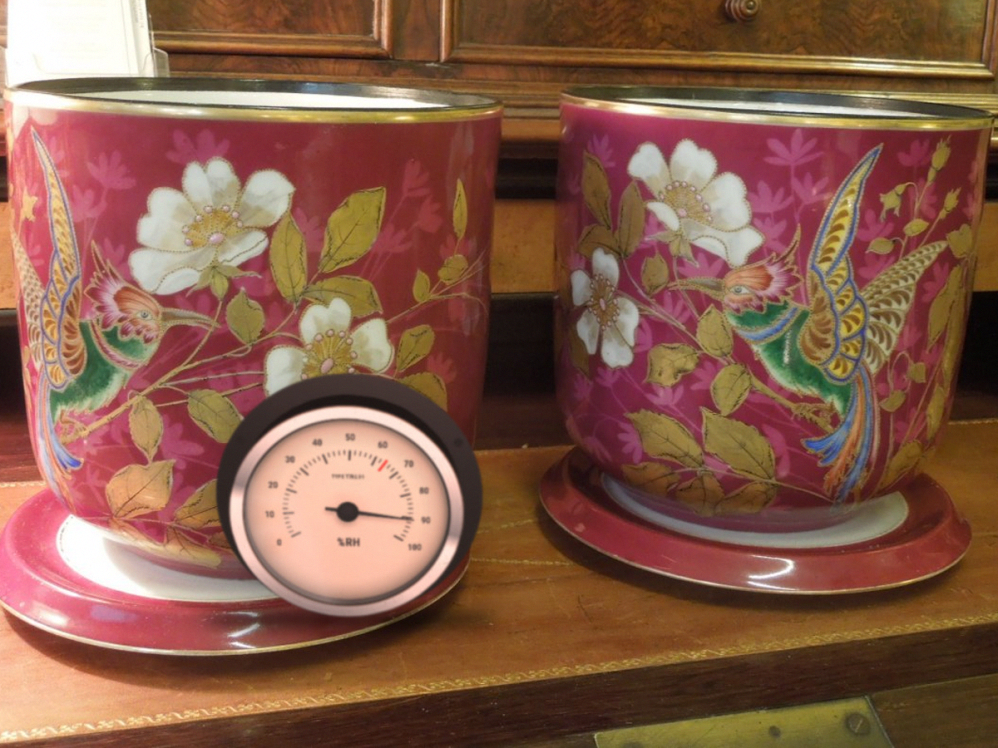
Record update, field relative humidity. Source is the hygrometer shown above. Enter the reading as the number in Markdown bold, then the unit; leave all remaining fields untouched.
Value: **90** %
